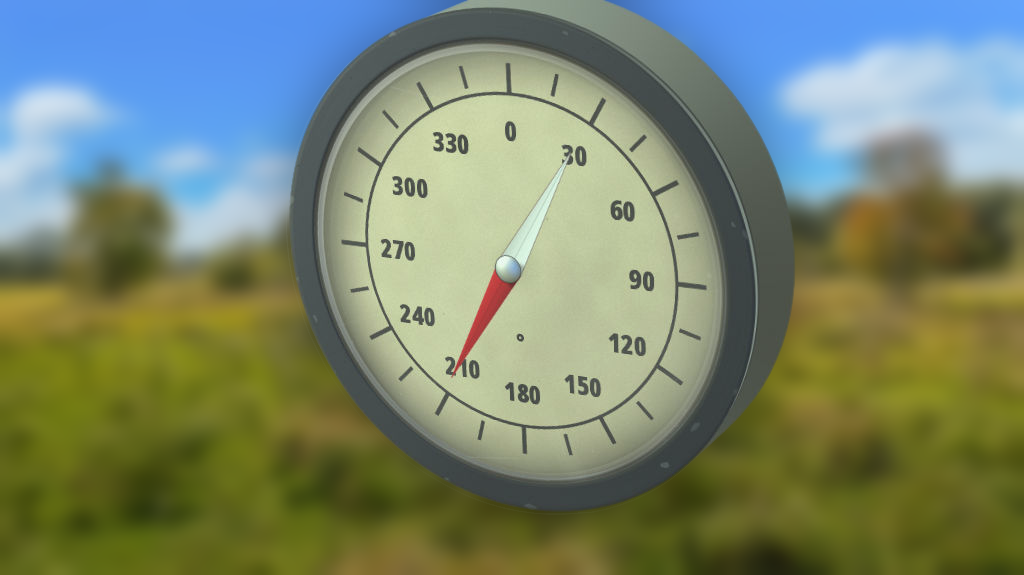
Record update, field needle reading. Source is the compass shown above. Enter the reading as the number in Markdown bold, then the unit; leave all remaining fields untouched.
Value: **210** °
